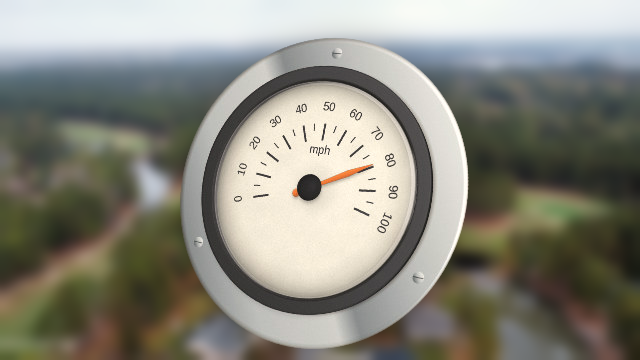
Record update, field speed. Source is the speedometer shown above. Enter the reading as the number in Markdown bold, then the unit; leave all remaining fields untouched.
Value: **80** mph
